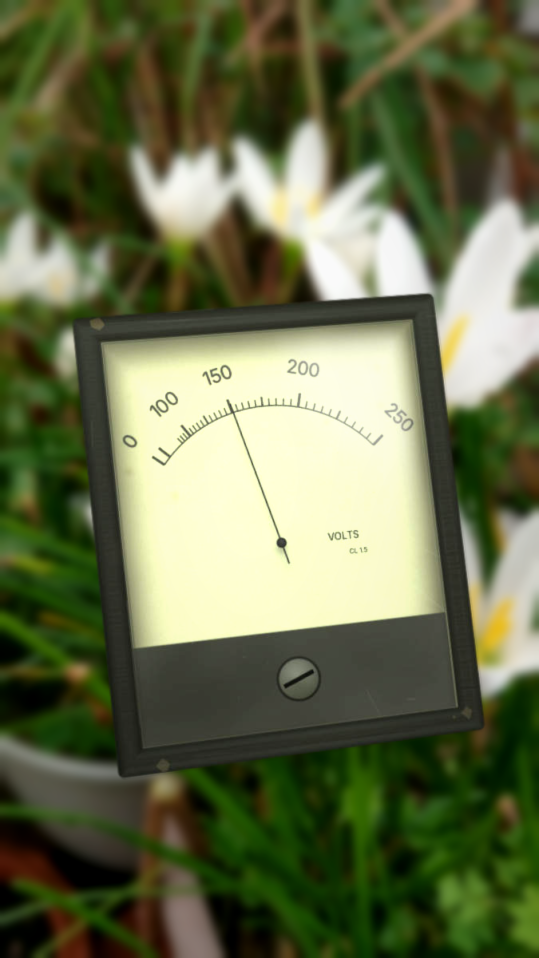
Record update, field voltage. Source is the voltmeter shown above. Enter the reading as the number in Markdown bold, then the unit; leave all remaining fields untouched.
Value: **150** V
